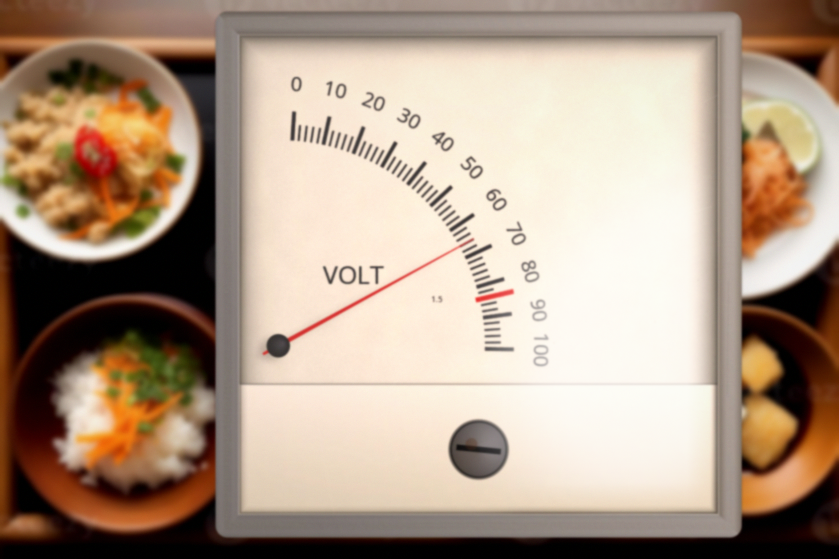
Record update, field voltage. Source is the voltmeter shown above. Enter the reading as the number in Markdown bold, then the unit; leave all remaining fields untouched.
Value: **66** V
